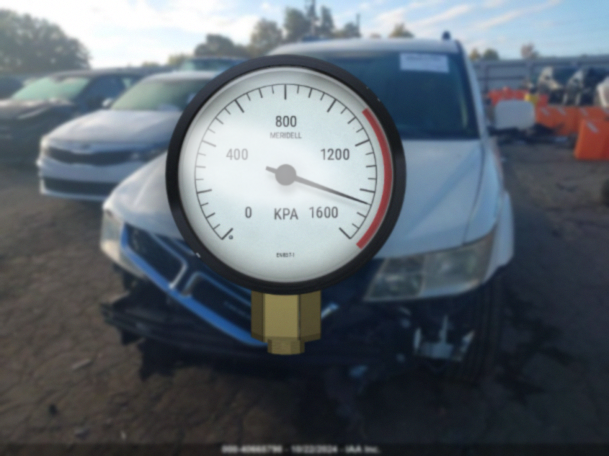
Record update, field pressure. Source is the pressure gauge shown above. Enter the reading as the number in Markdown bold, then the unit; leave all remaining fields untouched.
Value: **1450** kPa
